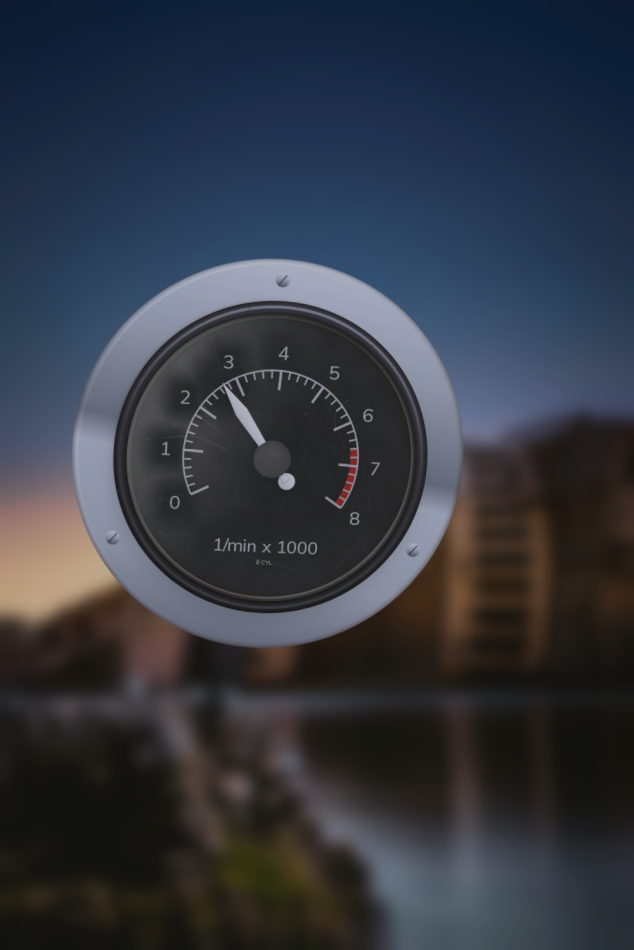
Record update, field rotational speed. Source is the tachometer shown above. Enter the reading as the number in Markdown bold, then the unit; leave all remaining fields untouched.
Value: **2700** rpm
